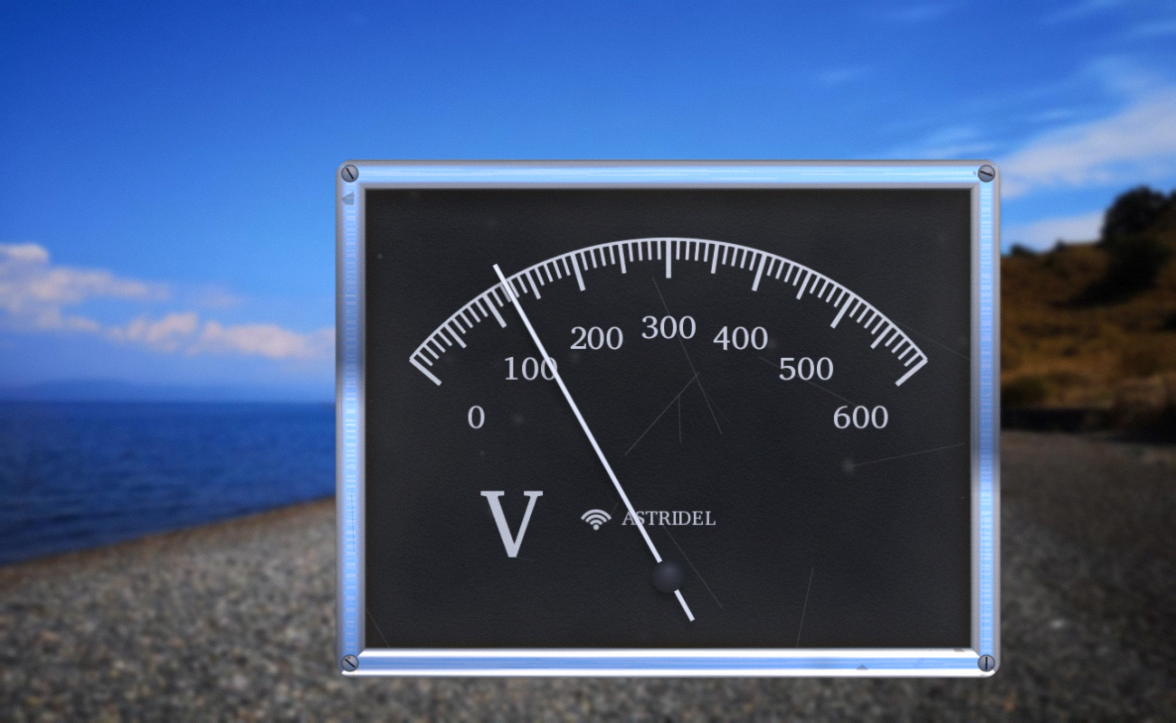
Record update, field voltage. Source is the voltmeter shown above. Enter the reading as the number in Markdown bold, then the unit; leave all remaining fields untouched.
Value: **125** V
